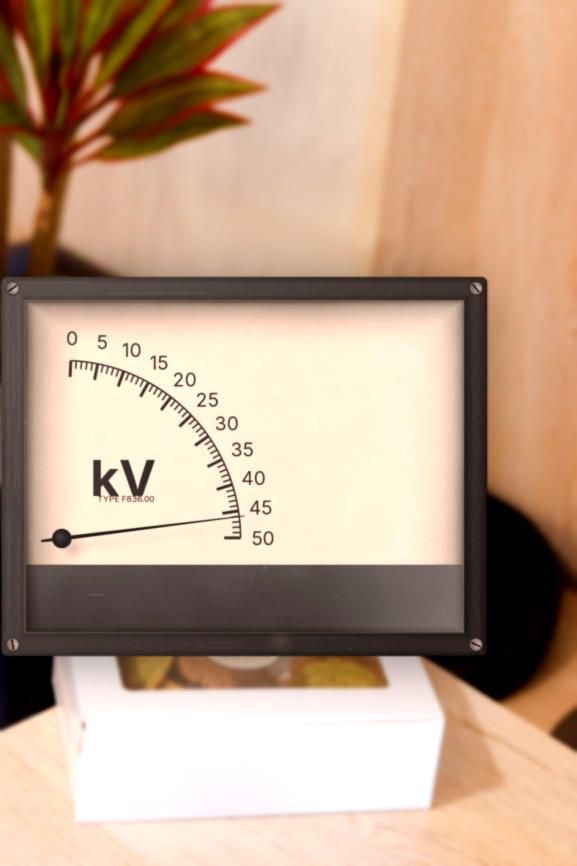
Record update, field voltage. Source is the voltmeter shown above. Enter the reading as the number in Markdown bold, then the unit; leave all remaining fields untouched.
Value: **46** kV
